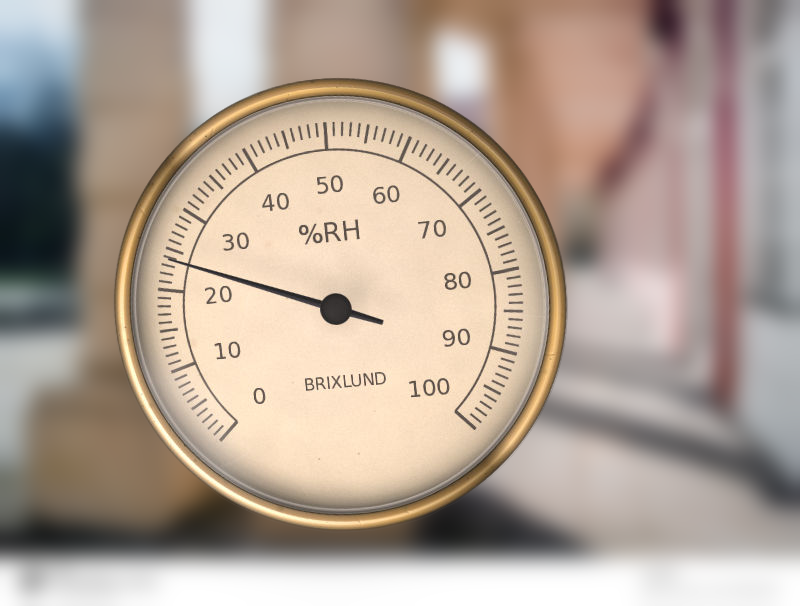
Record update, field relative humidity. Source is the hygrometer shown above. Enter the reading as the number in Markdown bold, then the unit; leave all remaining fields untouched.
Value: **24** %
